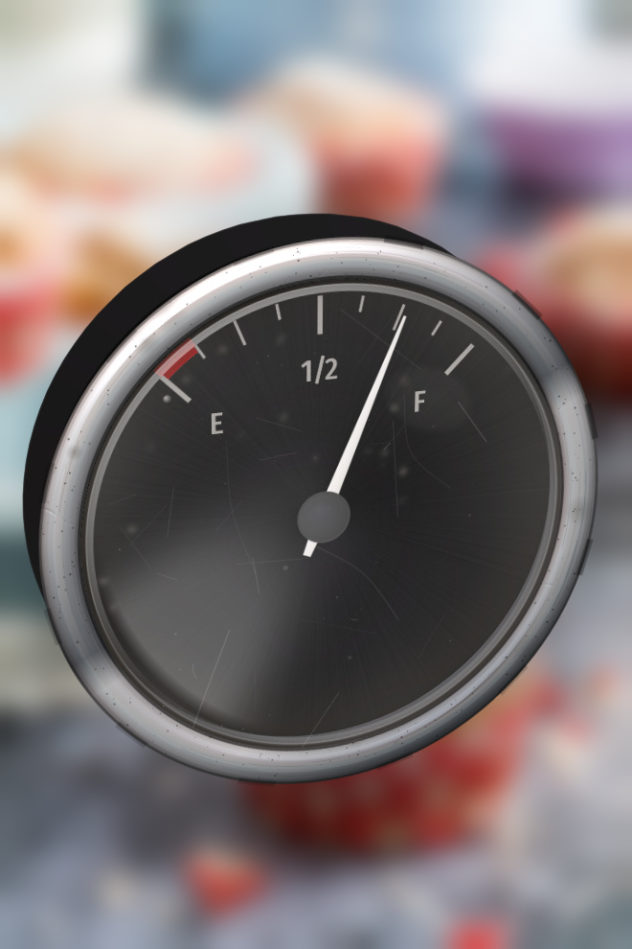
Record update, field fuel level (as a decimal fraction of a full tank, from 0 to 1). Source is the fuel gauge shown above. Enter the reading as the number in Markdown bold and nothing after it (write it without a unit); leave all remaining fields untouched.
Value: **0.75**
